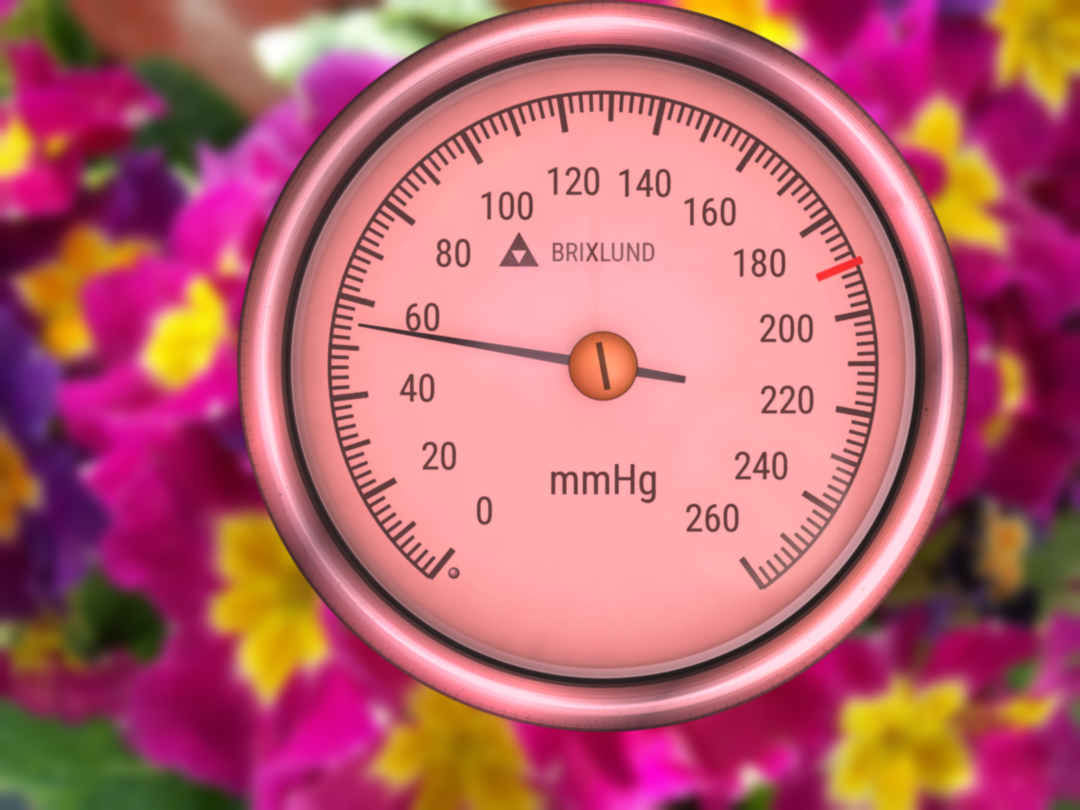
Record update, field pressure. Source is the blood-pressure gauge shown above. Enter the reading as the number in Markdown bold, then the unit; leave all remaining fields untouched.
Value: **55** mmHg
